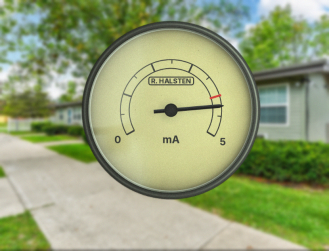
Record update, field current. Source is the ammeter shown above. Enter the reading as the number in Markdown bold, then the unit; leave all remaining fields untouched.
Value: **4.25** mA
